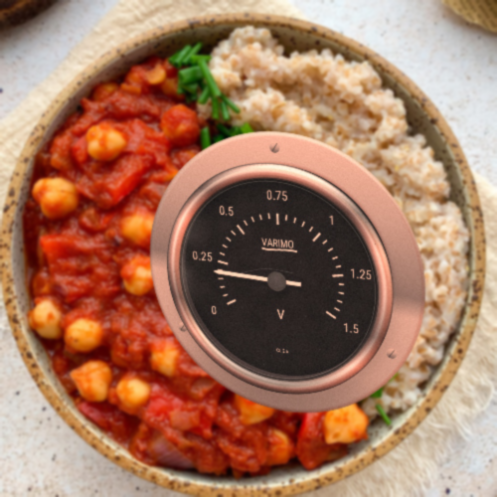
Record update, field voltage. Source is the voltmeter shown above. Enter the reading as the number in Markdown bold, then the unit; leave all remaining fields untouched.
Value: **0.2** V
